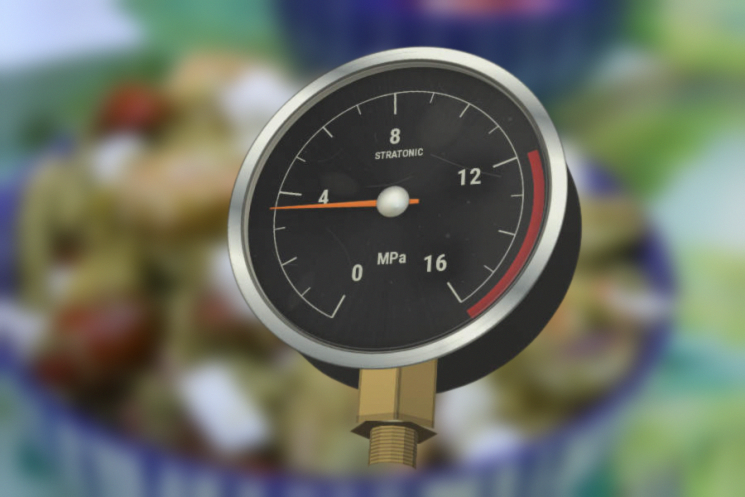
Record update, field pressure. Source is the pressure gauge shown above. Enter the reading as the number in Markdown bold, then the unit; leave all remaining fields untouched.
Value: **3.5** MPa
